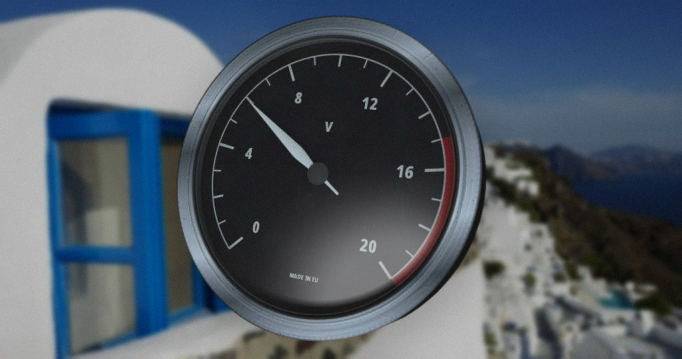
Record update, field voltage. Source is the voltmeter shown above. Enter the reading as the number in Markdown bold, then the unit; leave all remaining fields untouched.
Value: **6** V
